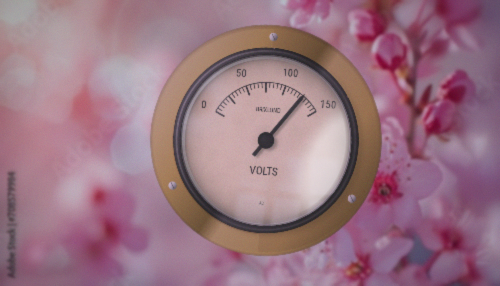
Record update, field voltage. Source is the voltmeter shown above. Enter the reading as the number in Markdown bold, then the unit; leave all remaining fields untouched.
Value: **125** V
